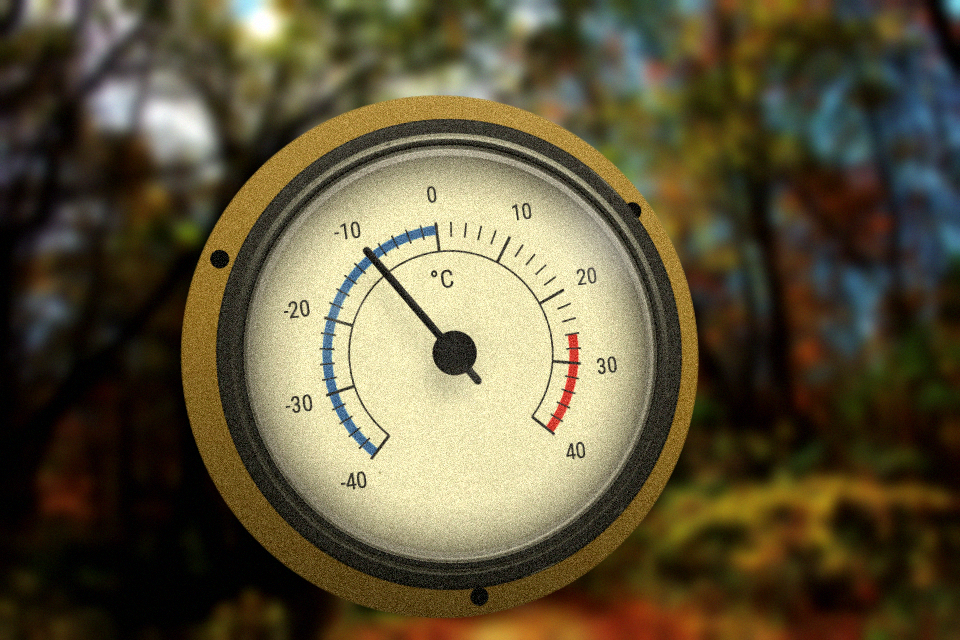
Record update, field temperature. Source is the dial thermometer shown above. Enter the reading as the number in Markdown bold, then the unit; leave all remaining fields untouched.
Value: **-10** °C
